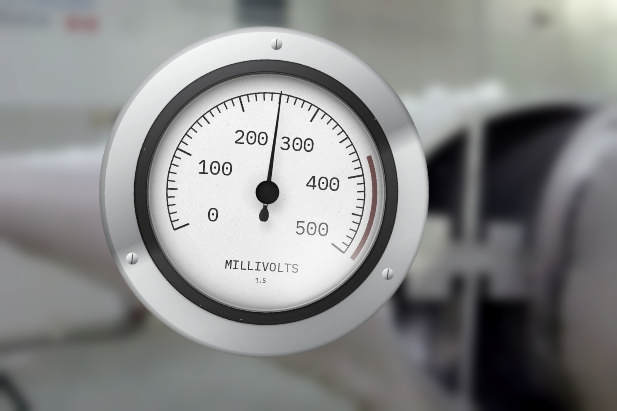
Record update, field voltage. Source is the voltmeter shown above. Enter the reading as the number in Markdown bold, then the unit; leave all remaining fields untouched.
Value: **250** mV
